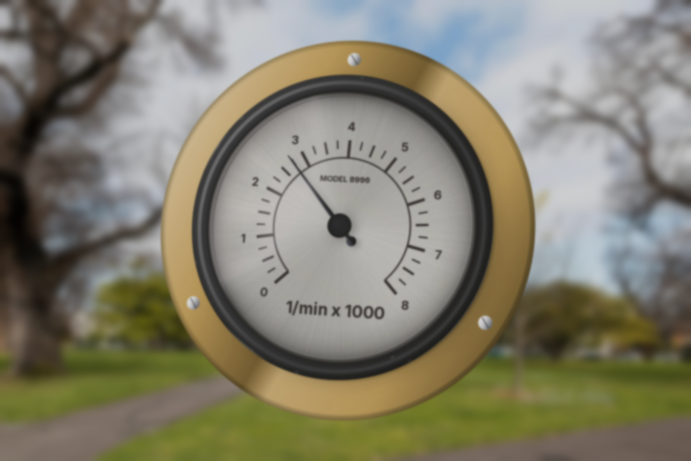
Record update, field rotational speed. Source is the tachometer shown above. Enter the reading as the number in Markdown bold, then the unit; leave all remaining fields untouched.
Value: **2750** rpm
